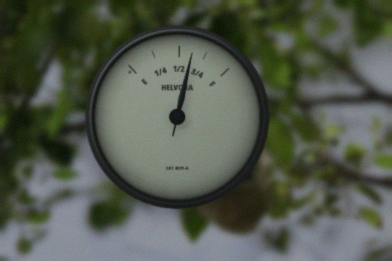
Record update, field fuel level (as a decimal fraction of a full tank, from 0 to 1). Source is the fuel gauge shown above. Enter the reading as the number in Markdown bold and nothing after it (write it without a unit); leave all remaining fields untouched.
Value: **0.625**
